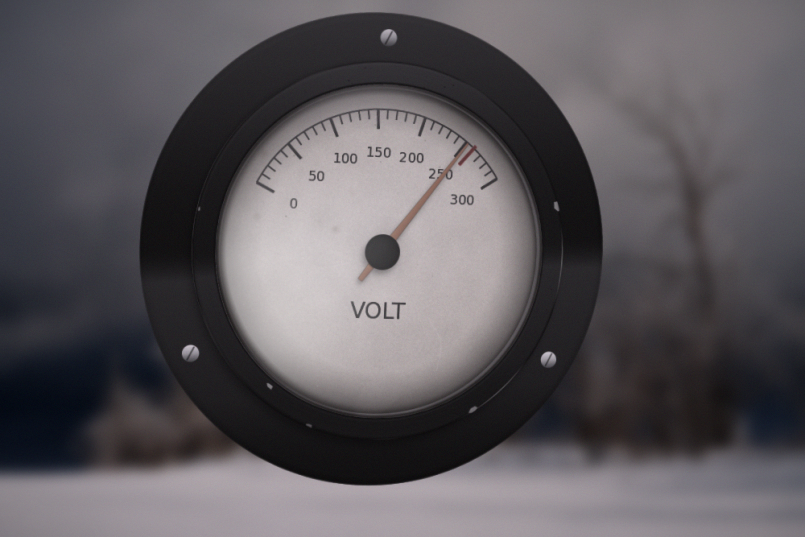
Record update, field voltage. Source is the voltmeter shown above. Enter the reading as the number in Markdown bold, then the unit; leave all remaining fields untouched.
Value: **250** V
